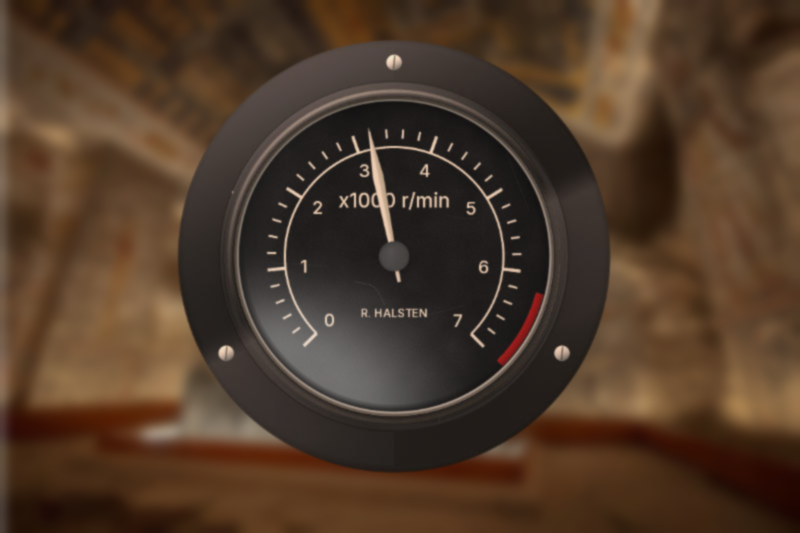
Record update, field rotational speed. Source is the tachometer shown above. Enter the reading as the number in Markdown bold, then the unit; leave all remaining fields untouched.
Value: **3200** rpm
